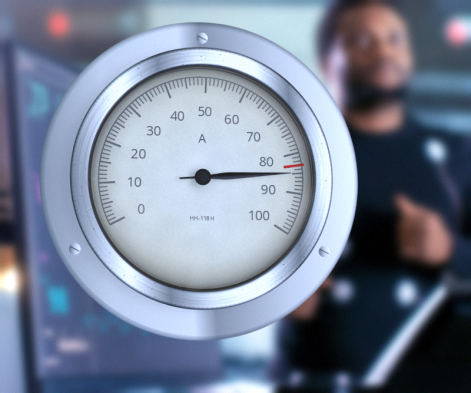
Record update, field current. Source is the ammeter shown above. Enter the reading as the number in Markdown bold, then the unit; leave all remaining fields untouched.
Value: **85** A
